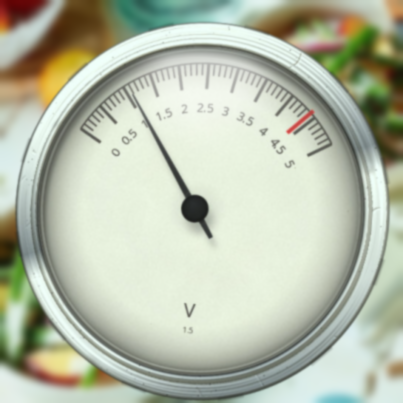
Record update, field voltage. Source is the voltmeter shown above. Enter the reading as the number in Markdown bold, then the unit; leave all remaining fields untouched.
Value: **1.1** V
